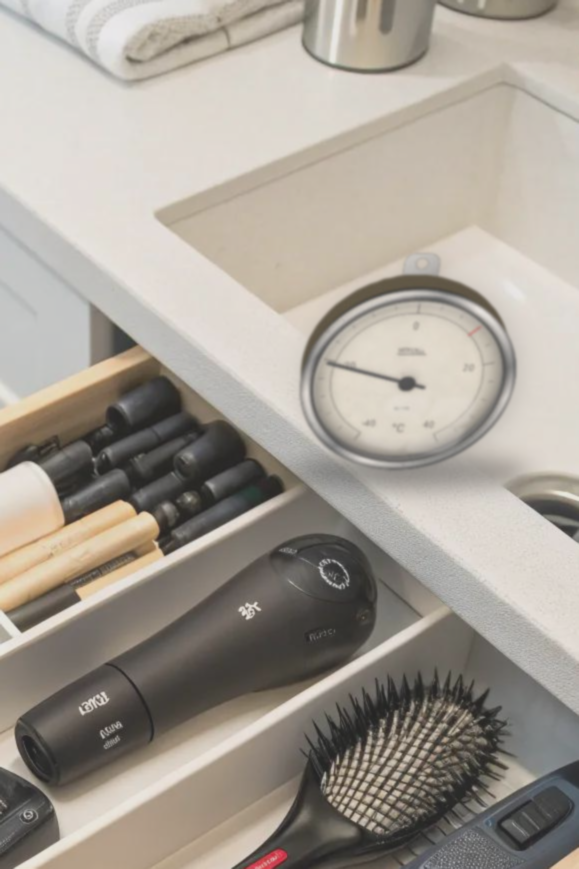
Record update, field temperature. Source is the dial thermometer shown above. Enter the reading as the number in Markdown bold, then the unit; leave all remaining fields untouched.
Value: **-20** °C
